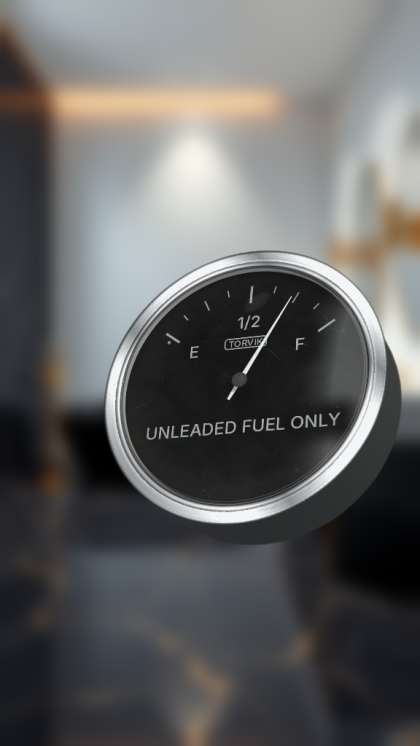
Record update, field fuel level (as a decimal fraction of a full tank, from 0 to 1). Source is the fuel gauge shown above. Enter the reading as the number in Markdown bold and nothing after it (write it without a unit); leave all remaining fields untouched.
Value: **0.75**
